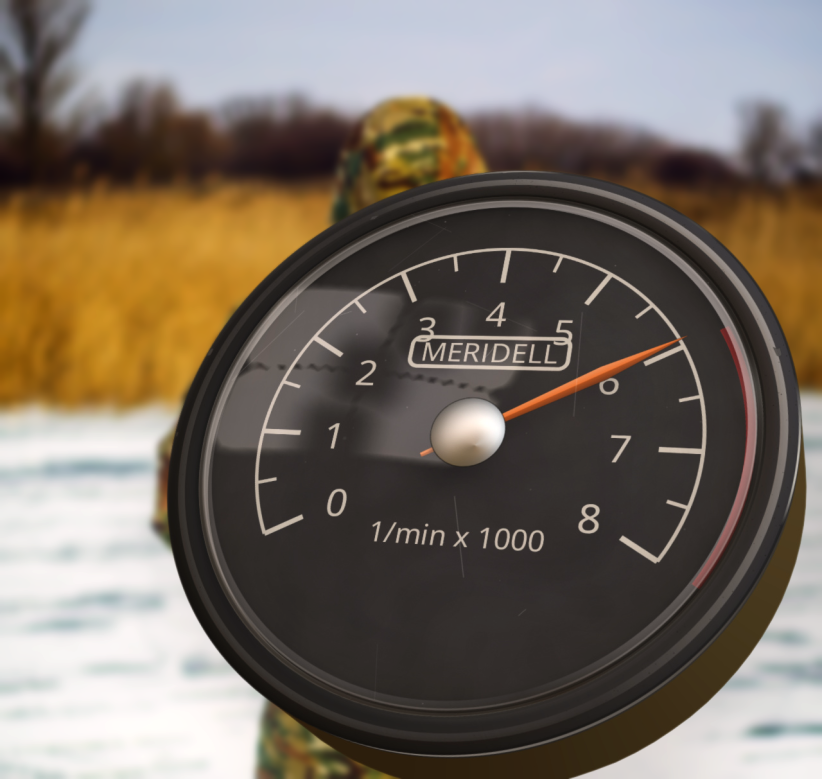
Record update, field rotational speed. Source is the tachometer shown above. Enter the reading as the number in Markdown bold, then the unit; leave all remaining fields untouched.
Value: **6000** rpm
